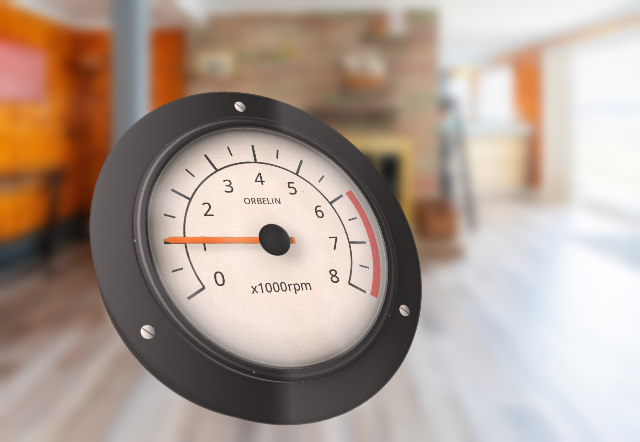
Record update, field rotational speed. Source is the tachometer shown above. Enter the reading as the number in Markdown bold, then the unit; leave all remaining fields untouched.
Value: **1000** rpm
